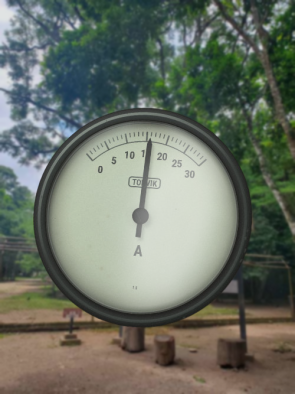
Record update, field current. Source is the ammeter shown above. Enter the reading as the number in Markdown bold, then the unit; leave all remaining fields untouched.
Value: **16** A
